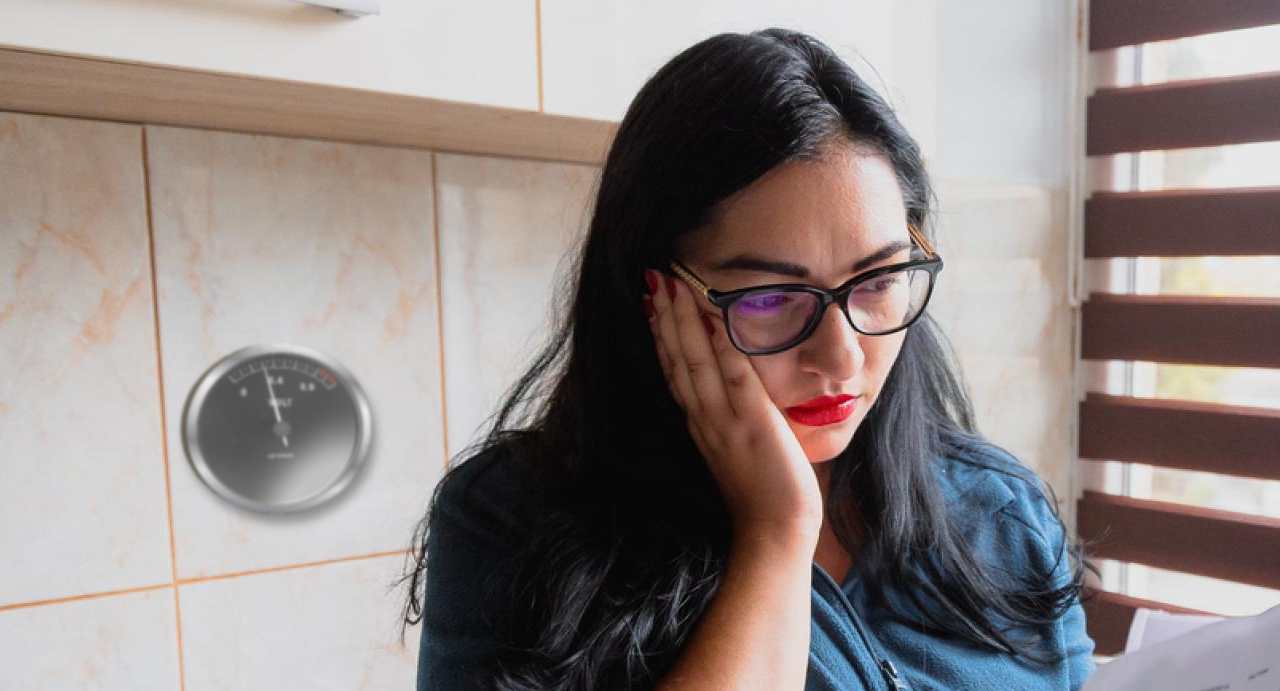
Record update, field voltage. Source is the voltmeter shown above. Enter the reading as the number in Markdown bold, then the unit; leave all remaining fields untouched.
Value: **0.3** V
